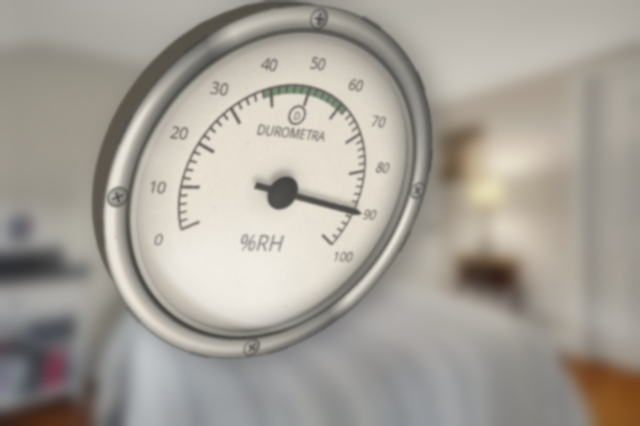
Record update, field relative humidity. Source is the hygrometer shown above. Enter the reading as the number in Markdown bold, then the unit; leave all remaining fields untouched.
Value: **90** %
